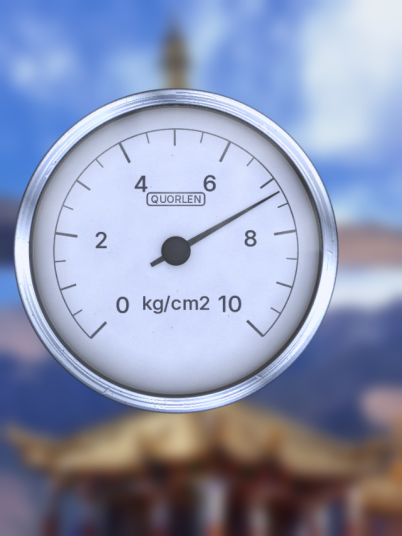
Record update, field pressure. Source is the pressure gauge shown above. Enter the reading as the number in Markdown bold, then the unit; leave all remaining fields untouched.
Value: **7.25** kg/cm²
